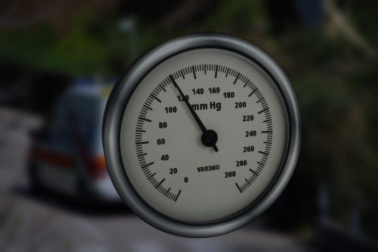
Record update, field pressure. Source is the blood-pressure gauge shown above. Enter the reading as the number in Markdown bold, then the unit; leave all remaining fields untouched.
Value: **120** mmHg
